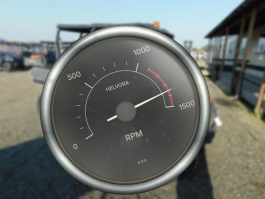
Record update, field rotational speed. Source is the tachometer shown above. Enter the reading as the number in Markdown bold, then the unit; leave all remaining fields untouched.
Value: **1350** rpm
